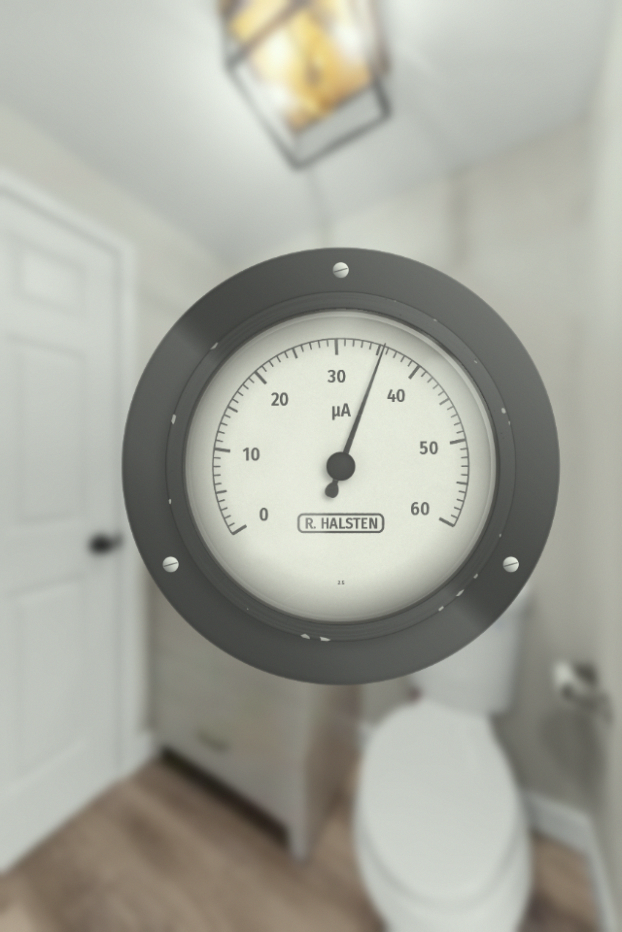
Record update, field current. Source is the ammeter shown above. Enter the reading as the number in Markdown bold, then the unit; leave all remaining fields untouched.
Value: **35.5** µA
